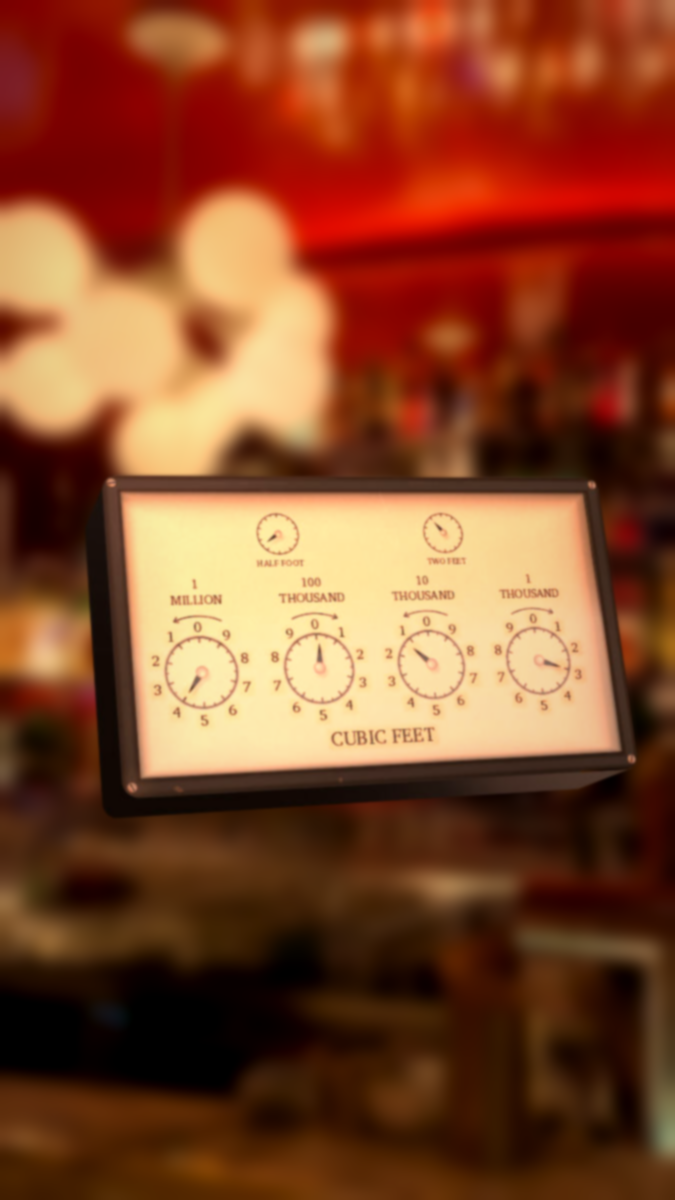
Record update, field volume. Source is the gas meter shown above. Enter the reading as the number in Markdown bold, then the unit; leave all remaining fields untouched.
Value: **401300** ft³
